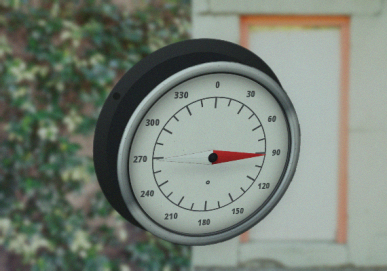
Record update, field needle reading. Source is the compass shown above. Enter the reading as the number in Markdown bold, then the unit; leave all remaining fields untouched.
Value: **90** °
